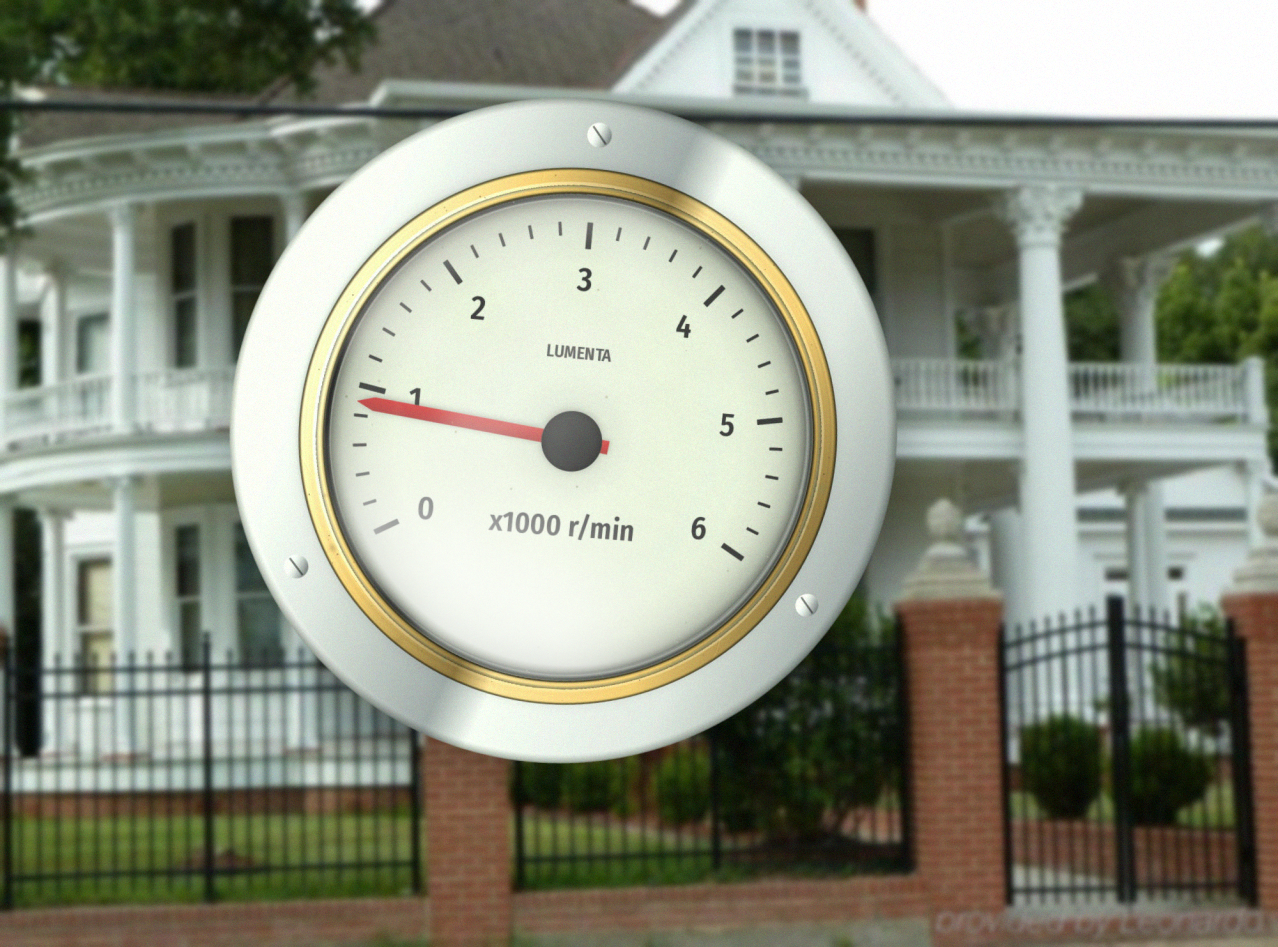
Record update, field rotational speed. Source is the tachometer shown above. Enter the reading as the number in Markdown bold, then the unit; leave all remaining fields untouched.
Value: **900** rpm
